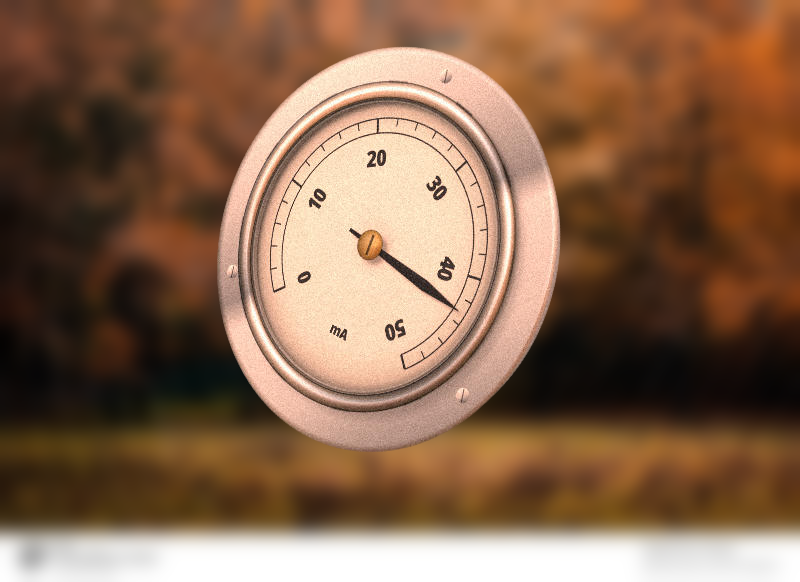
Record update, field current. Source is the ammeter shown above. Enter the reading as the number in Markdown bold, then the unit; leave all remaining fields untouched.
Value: **43** mA
